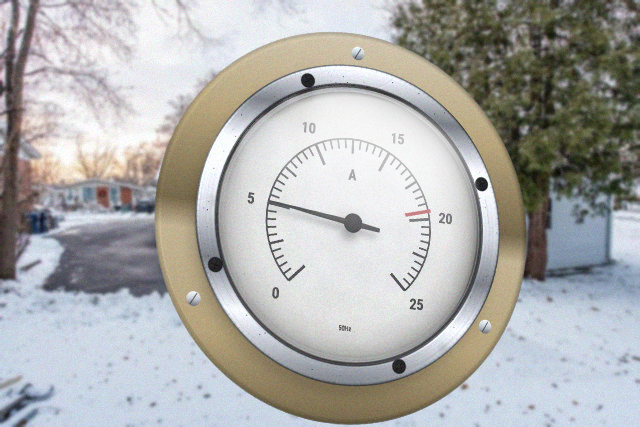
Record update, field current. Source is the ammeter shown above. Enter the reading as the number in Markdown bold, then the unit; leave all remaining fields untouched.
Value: **5** A
